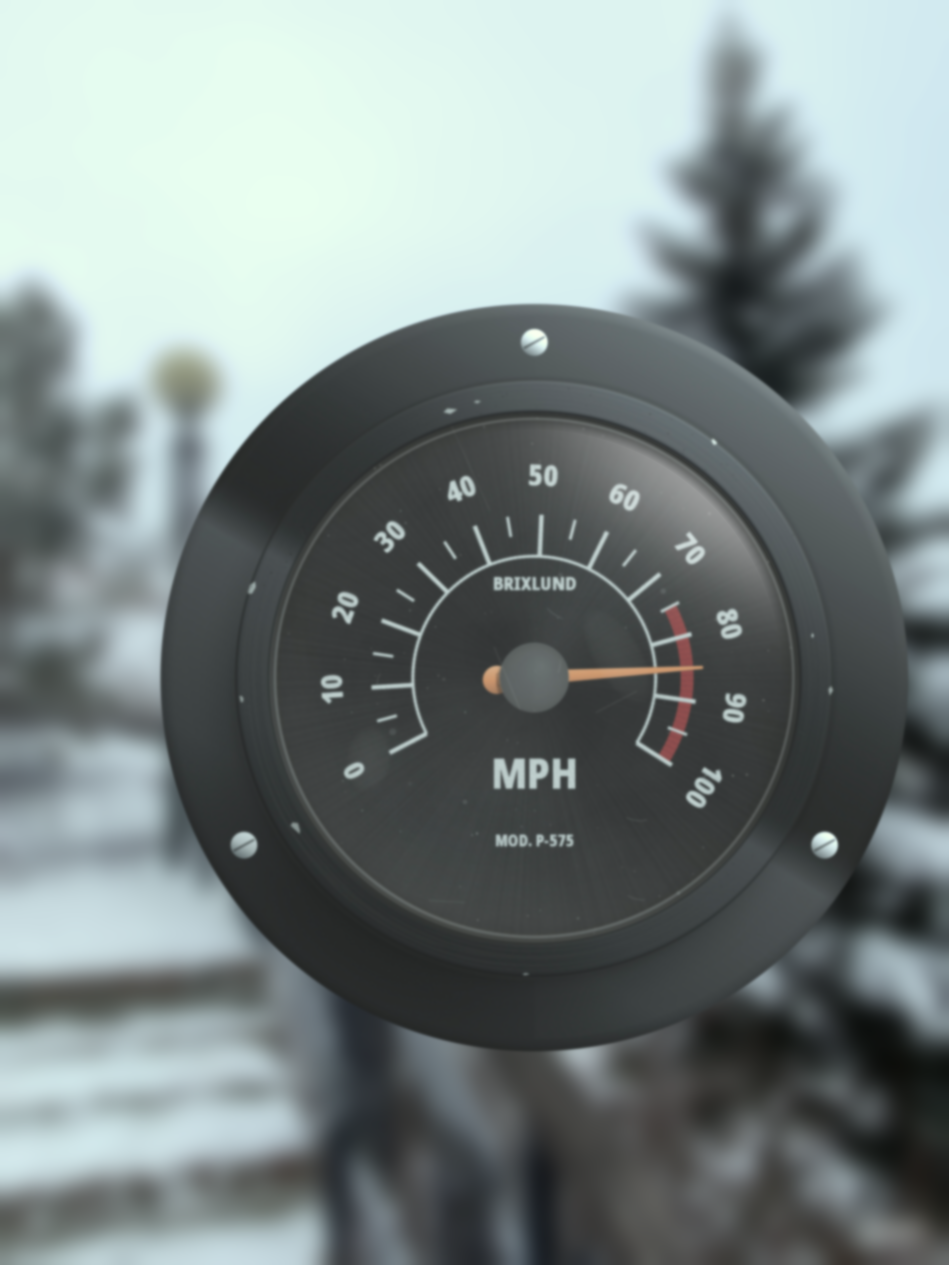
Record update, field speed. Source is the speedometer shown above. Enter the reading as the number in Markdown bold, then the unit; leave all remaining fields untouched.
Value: **85** mph
